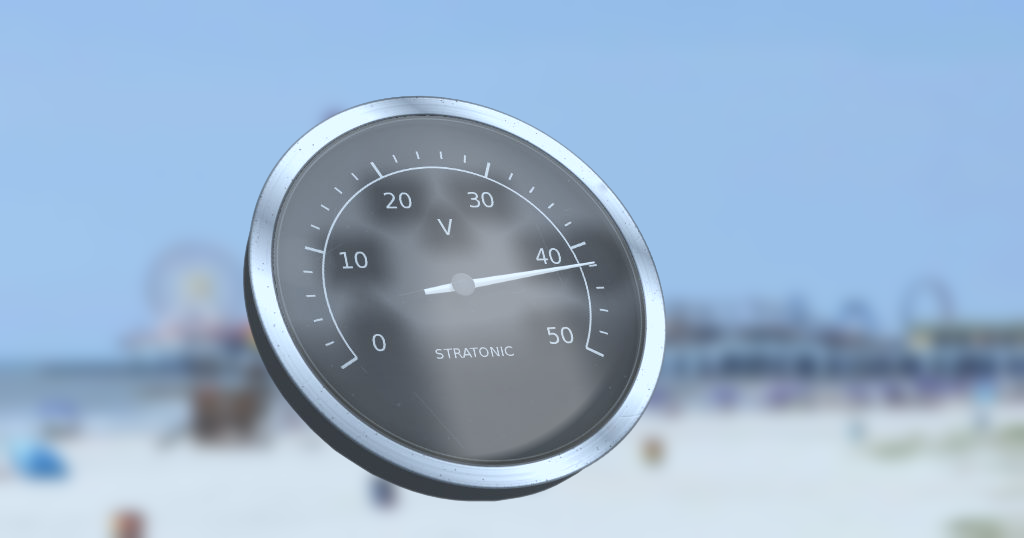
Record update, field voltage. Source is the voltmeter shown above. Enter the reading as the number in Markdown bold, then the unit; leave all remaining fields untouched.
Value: **42** V
